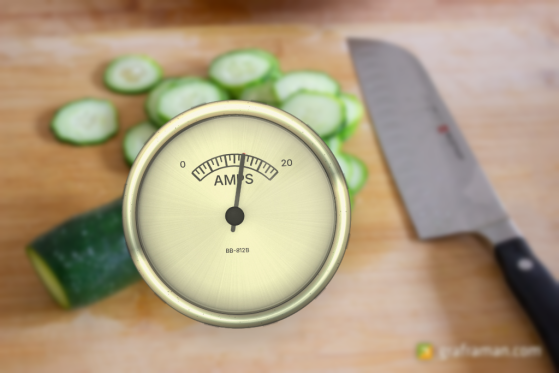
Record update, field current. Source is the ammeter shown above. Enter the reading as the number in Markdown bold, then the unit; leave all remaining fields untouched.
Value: **12** A
